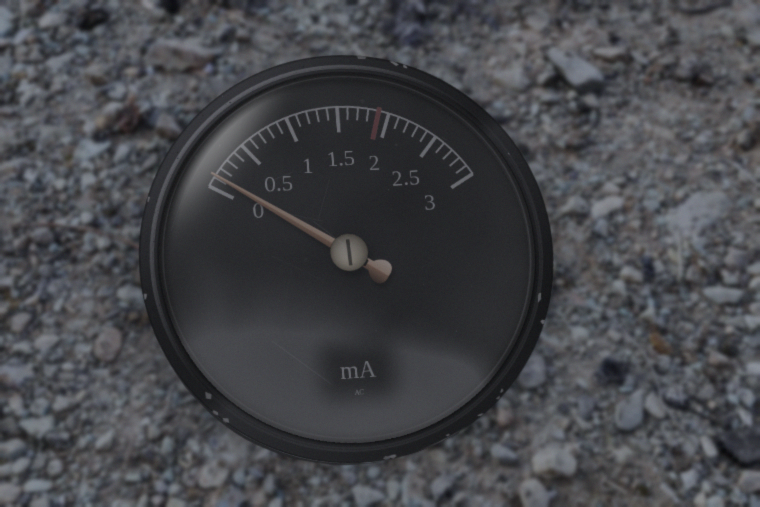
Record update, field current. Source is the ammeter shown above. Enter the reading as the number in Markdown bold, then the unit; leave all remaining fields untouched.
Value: **0.1** mA
